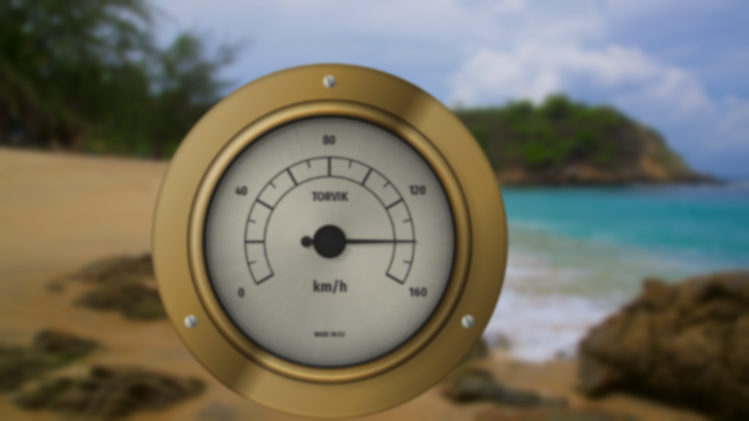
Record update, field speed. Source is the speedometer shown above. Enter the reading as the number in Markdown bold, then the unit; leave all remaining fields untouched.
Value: **140** km/h
